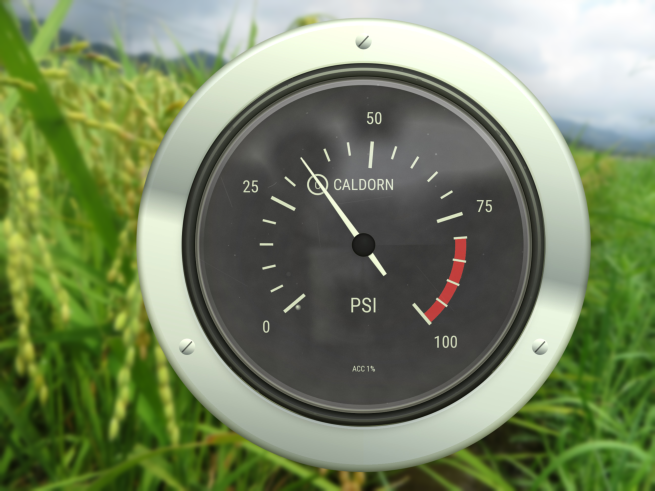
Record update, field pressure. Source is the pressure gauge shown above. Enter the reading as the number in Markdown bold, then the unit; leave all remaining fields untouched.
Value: **35** psi
